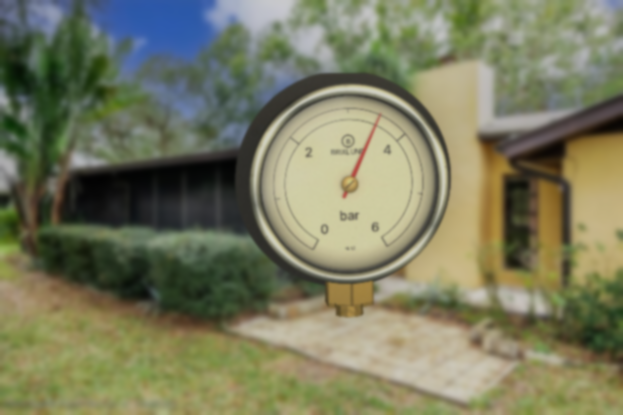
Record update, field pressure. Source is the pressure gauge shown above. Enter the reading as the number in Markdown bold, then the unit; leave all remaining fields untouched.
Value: **3.5** bar
